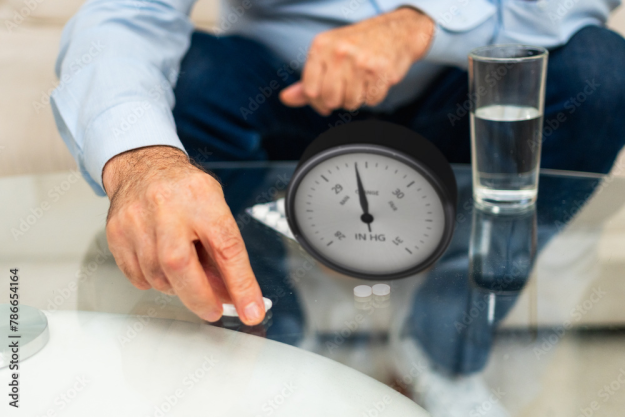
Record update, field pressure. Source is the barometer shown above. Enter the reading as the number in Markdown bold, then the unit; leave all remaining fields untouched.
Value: **29.4** inHg
